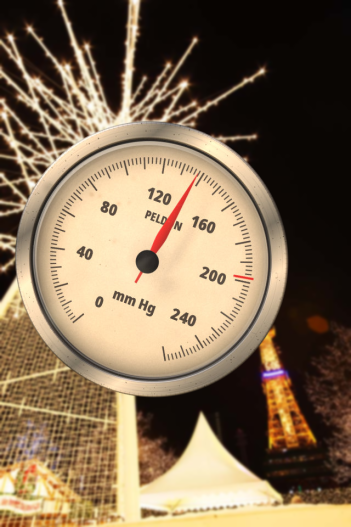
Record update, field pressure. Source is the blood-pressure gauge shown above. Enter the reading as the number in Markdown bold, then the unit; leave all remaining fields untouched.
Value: **138** mmHg
